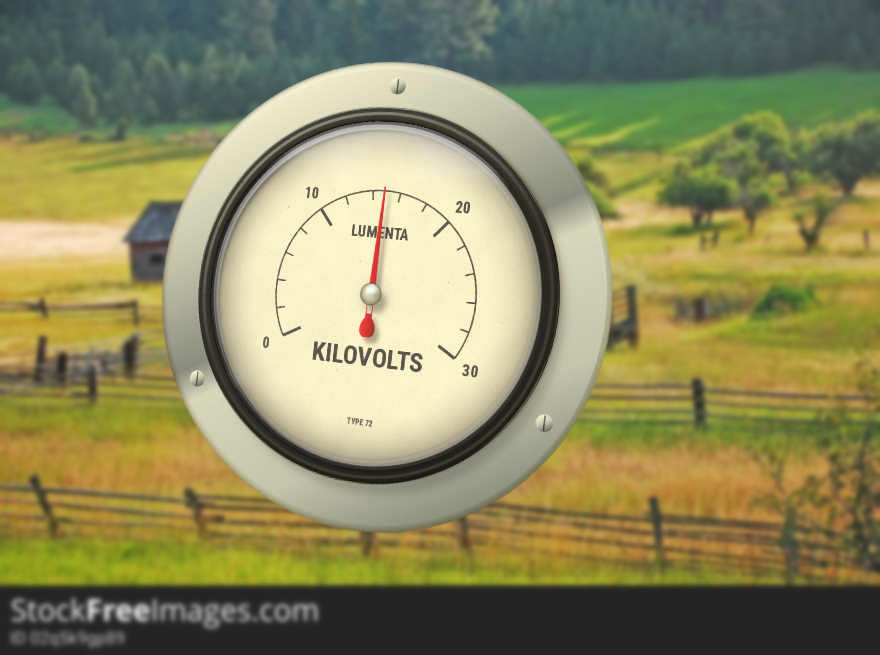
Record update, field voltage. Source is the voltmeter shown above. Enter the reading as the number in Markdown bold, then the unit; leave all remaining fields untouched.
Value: **15** kV
